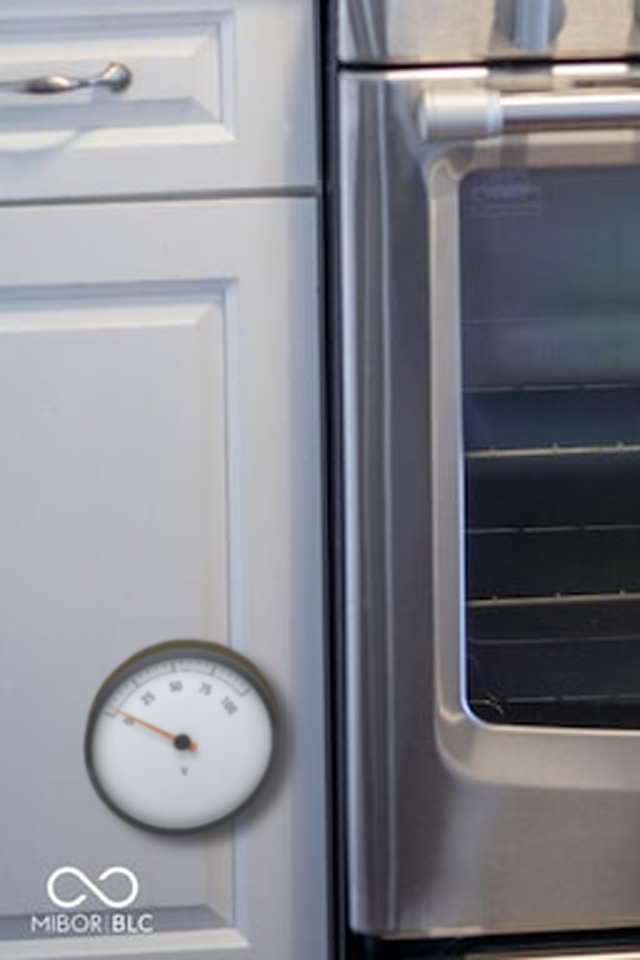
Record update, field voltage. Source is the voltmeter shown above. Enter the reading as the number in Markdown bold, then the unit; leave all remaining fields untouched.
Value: **5** V
